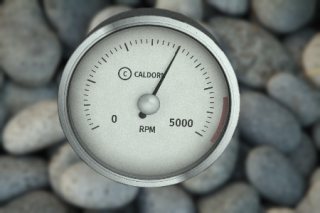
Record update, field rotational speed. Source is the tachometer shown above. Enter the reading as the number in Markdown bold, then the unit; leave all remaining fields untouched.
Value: **3000** rpm
